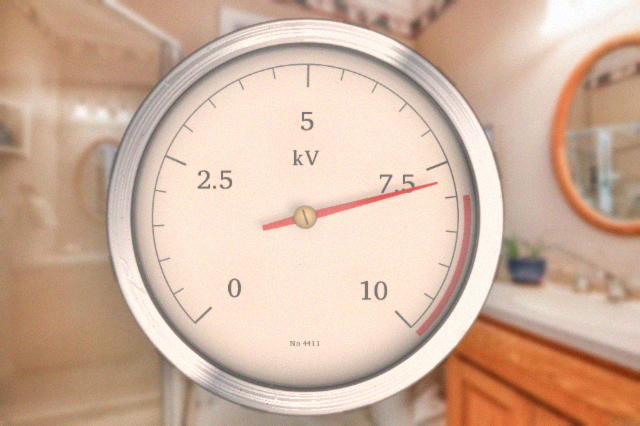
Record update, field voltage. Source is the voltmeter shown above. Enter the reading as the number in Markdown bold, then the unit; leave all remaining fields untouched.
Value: **7.75** kV
